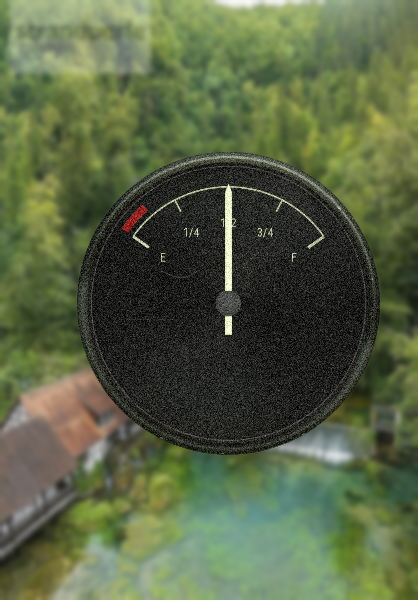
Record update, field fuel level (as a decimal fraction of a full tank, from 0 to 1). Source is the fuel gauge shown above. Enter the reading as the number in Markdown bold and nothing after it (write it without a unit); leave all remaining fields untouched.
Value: **0.5**
